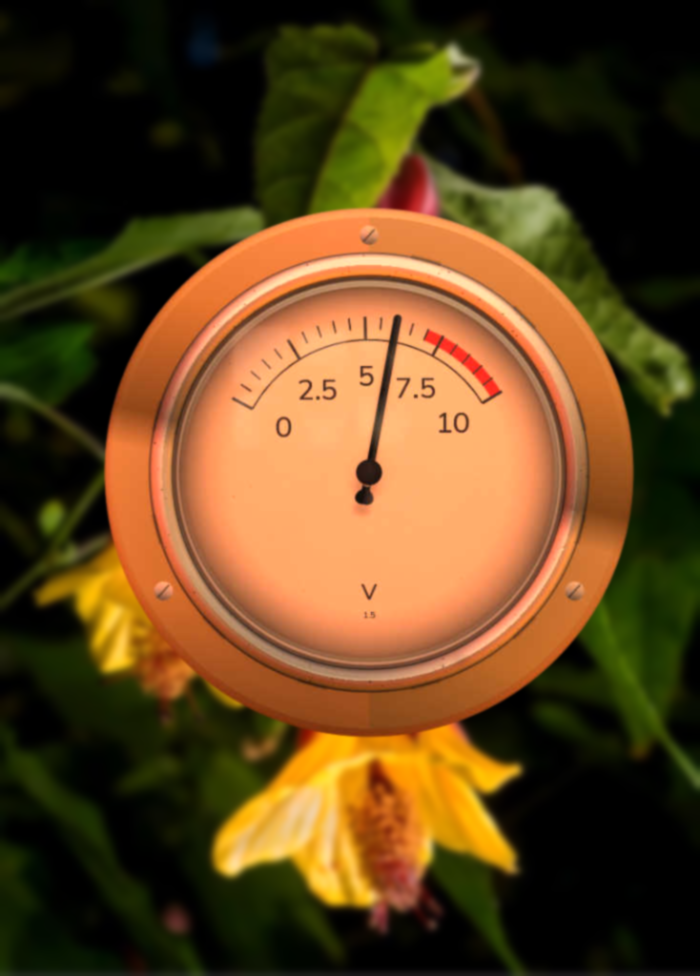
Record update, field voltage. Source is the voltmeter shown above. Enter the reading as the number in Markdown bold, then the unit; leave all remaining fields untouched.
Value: **6** V
